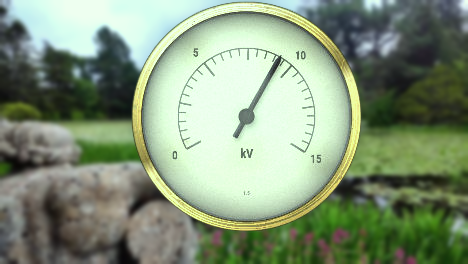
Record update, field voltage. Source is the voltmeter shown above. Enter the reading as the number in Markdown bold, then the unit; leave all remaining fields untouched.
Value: **9.25** kV
